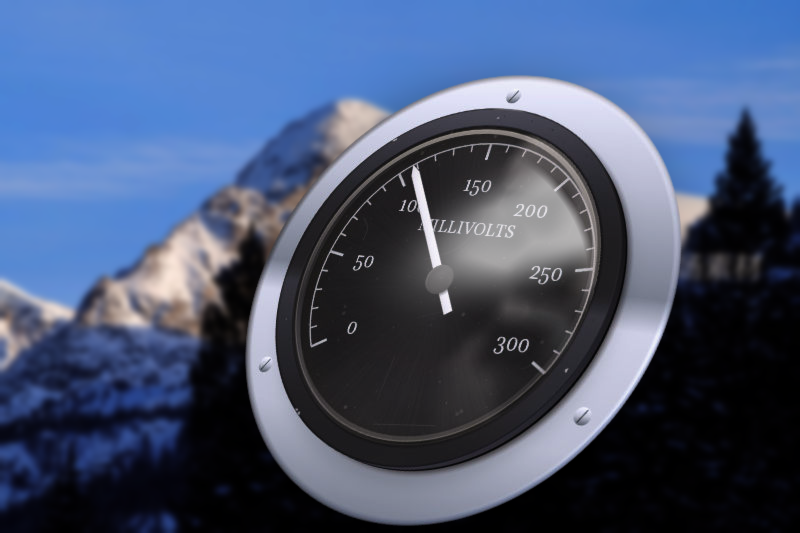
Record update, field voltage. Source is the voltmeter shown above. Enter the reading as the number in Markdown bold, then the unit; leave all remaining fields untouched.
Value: **110** mV
